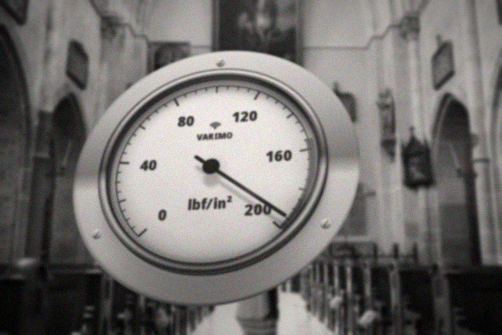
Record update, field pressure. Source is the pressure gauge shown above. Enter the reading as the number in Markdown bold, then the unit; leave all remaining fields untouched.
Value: **195** psi
